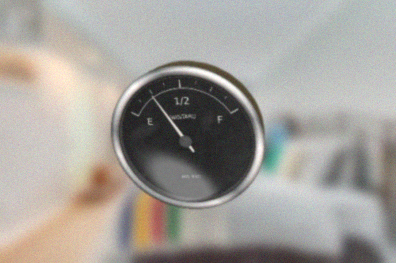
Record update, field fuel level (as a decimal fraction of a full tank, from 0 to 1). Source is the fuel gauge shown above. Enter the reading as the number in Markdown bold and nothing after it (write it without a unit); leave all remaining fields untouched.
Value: **0.25**
